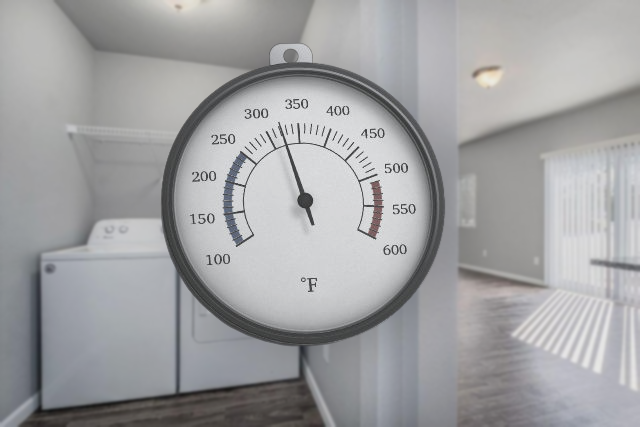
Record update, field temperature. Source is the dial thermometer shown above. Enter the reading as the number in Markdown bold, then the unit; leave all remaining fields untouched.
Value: **320** °F
